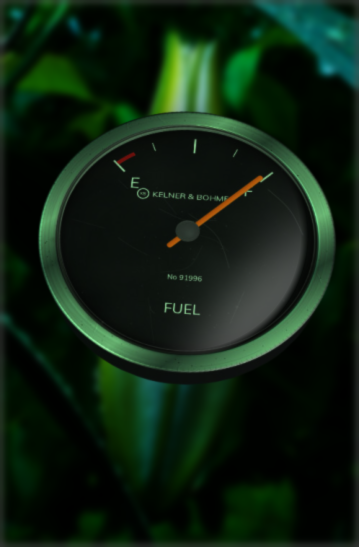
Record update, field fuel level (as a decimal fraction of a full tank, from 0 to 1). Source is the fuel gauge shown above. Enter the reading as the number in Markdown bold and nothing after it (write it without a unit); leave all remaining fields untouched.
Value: **1**
